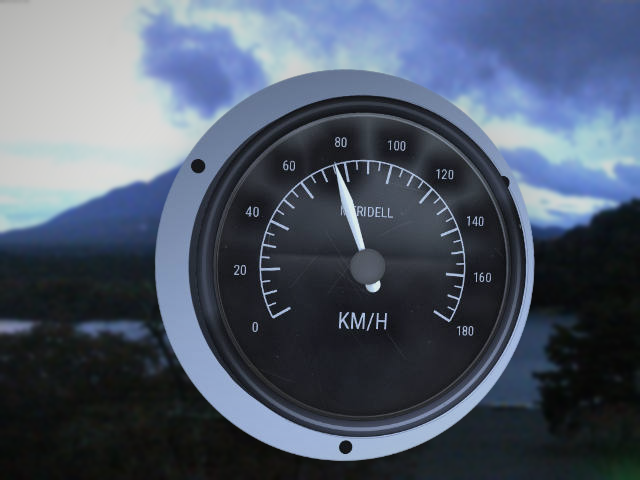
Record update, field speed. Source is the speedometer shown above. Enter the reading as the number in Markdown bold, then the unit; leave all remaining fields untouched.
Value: **75** km/h
